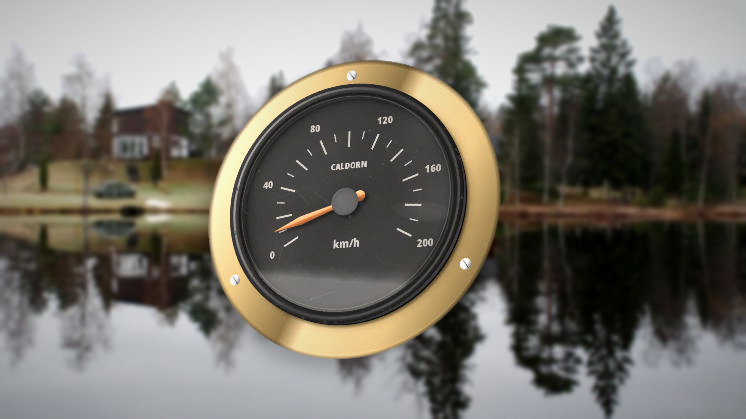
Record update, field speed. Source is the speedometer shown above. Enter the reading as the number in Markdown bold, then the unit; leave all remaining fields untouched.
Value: **10** km/h
